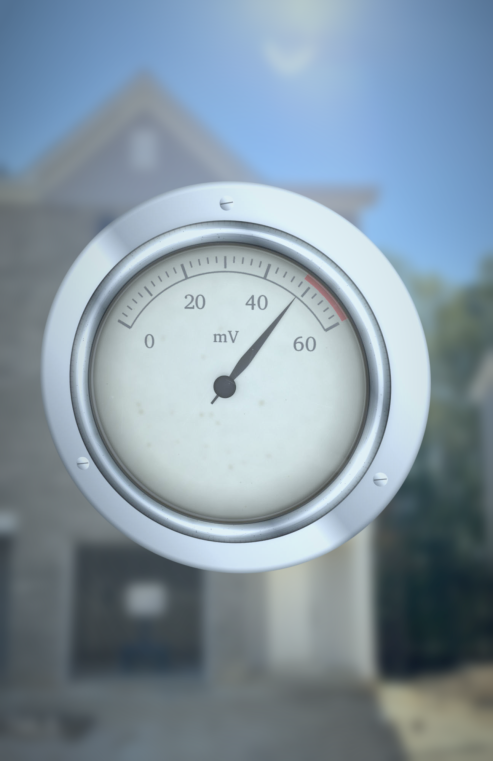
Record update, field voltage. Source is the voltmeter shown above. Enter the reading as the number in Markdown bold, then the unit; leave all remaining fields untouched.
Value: **49** mV
